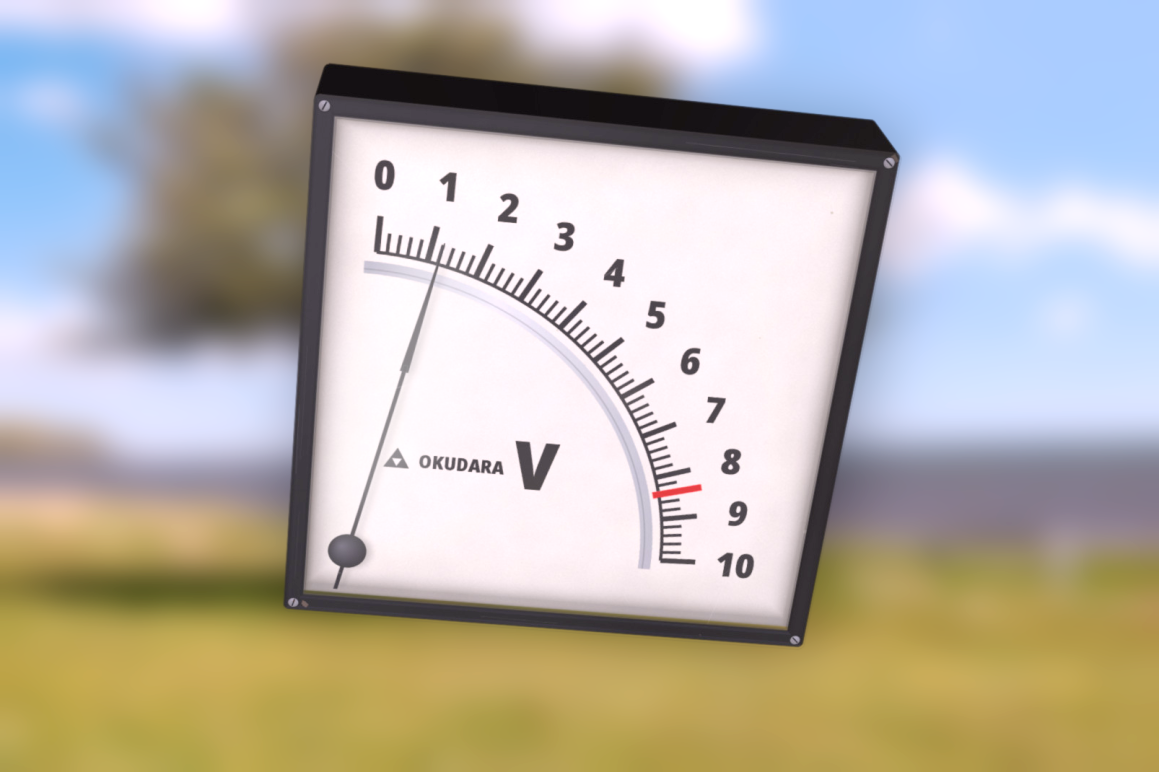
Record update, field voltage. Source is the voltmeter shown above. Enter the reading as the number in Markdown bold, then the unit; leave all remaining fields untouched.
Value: **1.2** V
